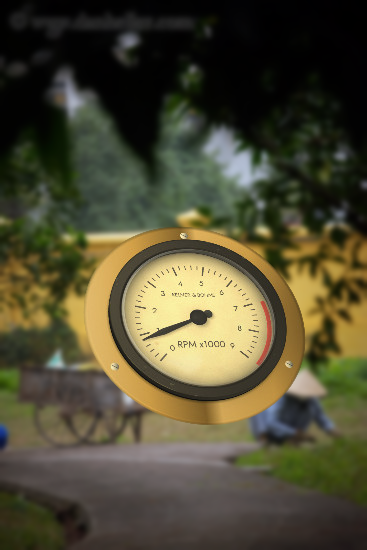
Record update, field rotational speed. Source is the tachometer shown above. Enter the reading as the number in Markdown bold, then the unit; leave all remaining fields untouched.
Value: **800** rpm
